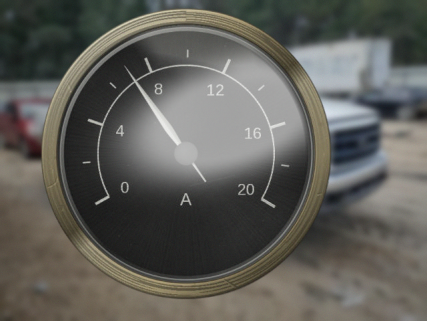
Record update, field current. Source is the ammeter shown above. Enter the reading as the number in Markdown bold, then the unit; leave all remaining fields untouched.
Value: **7** A
